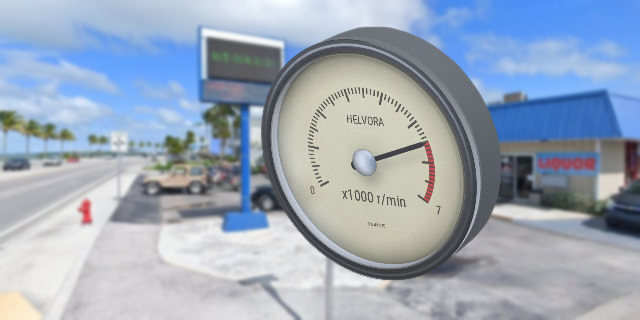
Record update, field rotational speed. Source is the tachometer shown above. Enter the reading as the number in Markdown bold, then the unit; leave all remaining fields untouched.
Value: **5500** rpm
